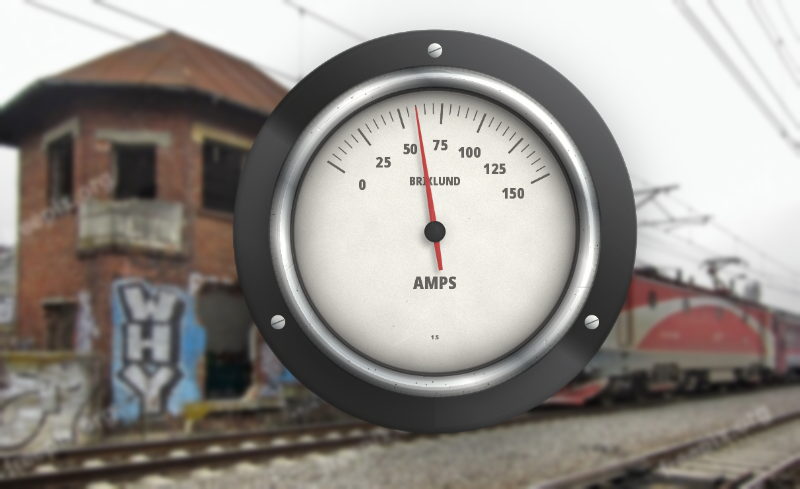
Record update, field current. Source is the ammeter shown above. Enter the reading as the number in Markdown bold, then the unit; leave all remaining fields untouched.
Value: **60** A
